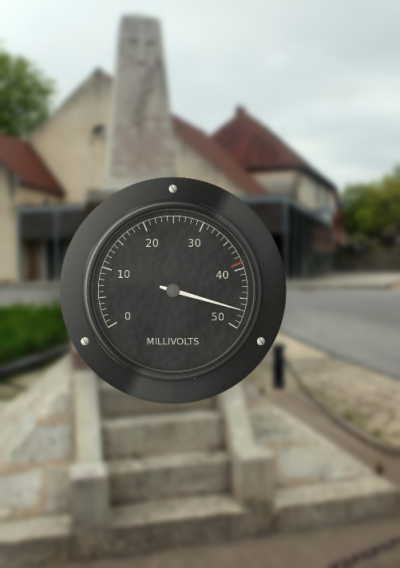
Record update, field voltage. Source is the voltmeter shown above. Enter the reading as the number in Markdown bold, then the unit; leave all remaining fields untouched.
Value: **47** mV
